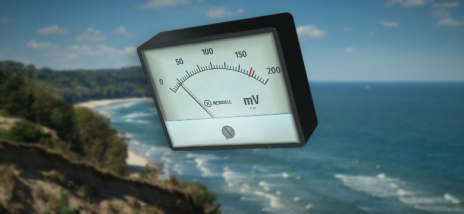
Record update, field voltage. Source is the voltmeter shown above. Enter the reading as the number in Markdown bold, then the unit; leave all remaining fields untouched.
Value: **25** mV
